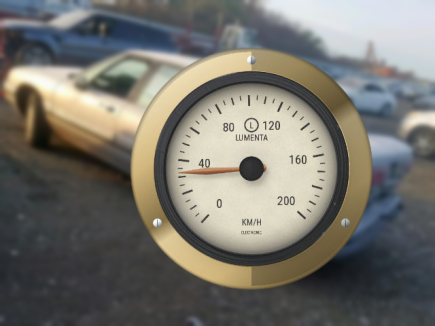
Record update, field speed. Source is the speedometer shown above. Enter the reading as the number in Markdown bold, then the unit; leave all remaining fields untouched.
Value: **32.5** km/h
